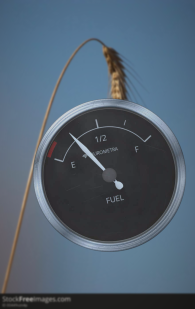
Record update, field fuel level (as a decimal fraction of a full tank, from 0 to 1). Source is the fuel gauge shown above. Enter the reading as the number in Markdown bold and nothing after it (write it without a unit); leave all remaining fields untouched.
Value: **0.25**
